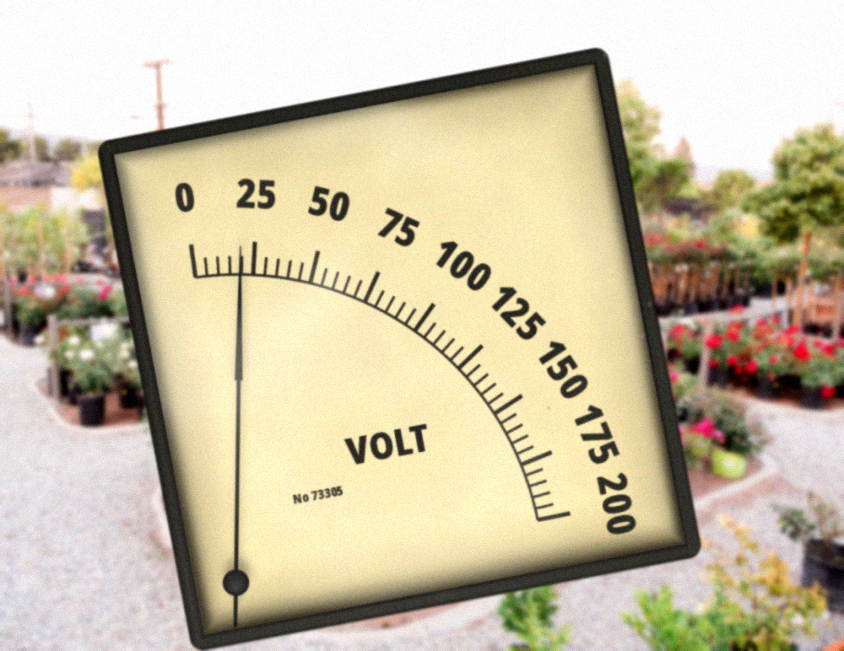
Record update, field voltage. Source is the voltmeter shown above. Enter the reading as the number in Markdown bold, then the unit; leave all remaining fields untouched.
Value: **20** V
